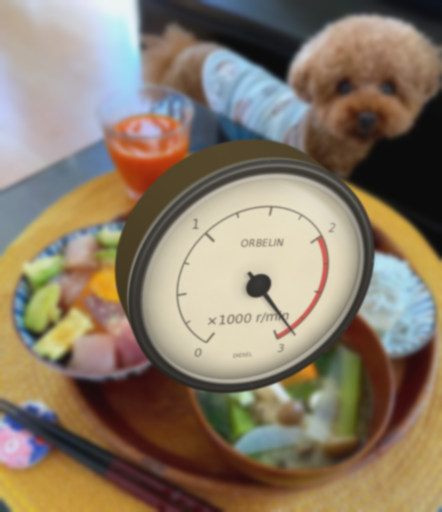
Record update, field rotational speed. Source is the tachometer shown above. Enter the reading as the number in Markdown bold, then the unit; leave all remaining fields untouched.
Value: **2875** rpm
